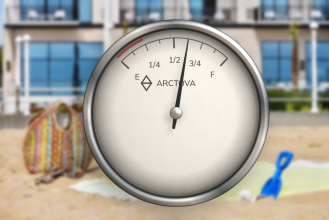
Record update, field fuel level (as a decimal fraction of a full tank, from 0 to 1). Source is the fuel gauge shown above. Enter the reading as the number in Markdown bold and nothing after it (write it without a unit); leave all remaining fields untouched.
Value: **0.625**
